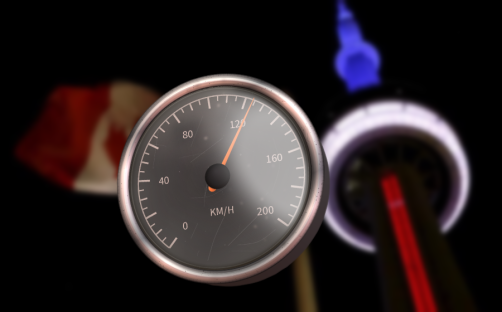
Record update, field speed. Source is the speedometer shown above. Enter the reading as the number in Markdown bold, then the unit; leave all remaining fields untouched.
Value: **125** km/h
